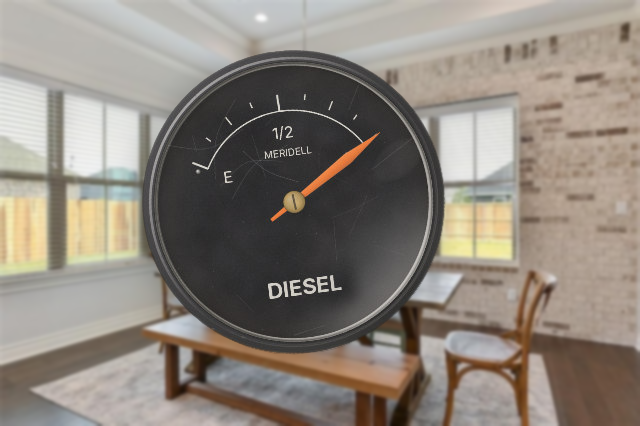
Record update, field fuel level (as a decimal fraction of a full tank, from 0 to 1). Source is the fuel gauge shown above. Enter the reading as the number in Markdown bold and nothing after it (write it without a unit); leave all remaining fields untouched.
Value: **1**
